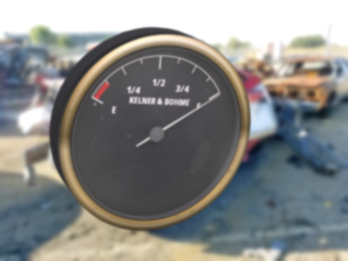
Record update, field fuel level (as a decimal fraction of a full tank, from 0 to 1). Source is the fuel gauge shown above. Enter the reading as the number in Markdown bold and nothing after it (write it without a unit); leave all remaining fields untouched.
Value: **1**
